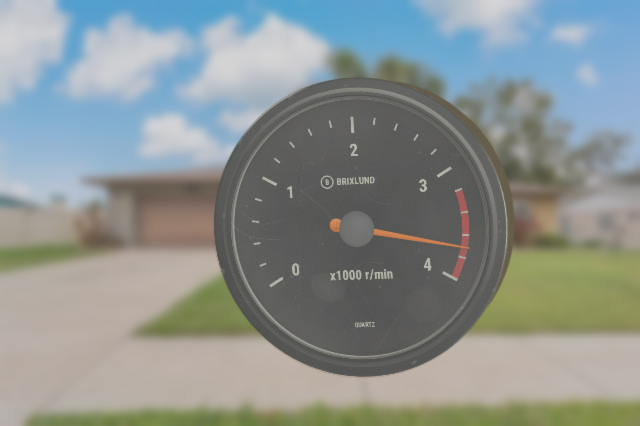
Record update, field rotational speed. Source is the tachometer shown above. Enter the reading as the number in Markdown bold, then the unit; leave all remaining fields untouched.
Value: **3700** rpm
